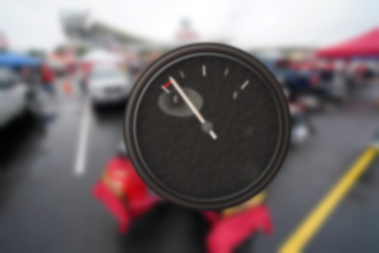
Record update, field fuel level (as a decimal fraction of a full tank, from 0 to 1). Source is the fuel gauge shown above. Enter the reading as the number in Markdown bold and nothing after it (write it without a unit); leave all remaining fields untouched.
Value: **0.125**
